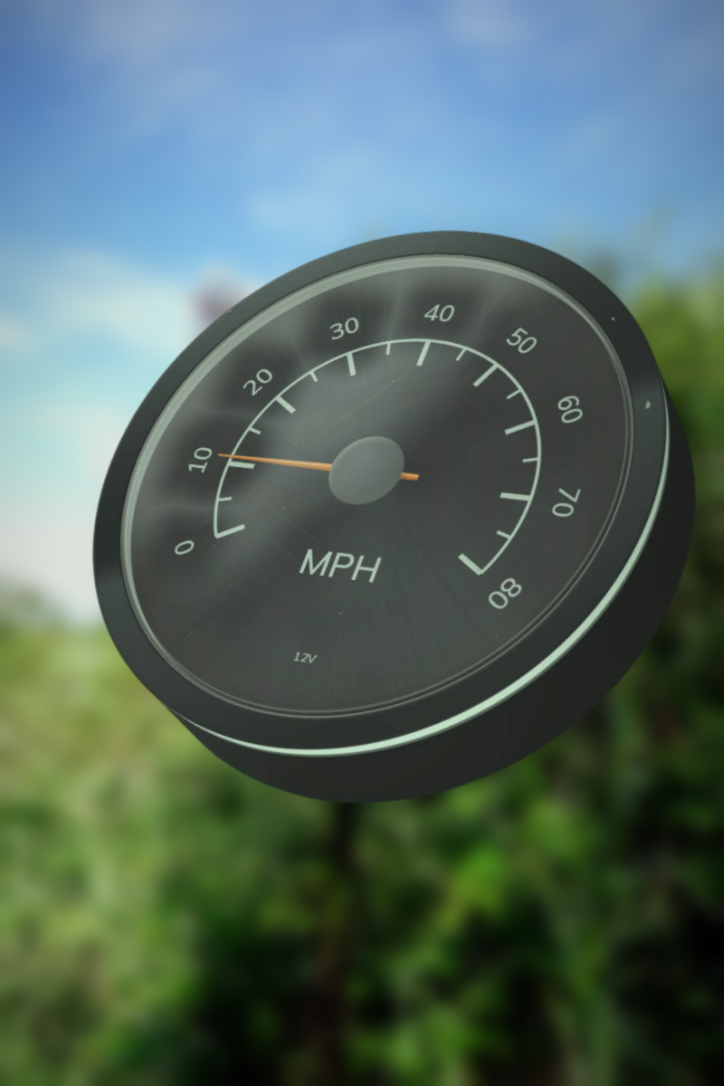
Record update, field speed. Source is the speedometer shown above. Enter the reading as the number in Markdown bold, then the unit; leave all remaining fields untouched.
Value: **10** mph
